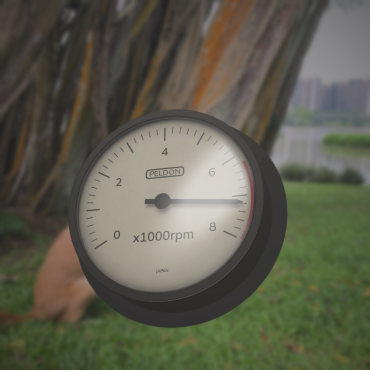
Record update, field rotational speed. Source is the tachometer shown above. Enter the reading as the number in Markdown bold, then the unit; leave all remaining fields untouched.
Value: **7200** rpm
